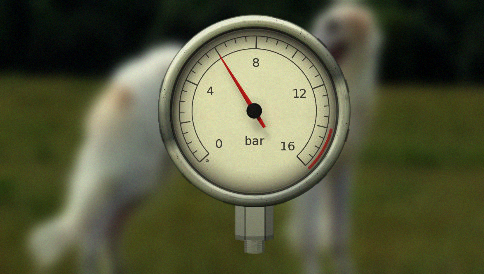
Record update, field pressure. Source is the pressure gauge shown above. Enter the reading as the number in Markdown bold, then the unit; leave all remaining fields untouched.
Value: **6** bar
